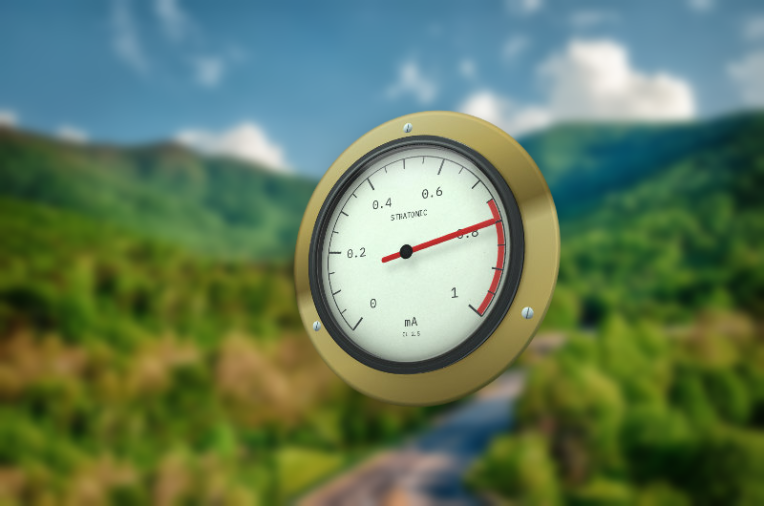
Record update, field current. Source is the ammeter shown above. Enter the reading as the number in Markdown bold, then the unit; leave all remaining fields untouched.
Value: **0.8** mA
